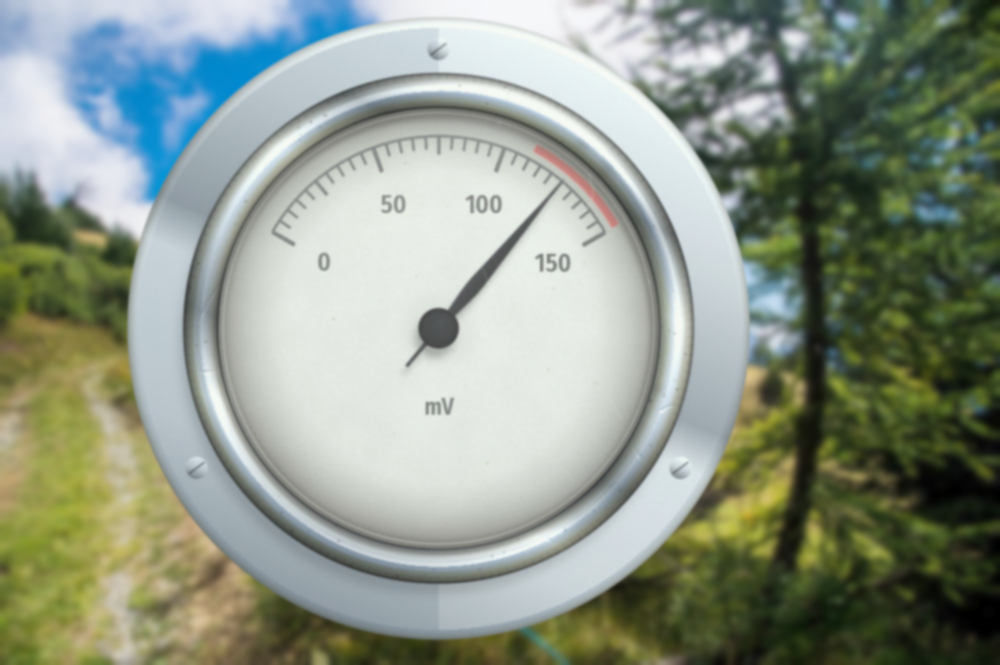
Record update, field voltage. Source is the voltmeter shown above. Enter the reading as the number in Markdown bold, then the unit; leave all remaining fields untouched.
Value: **125** mV
